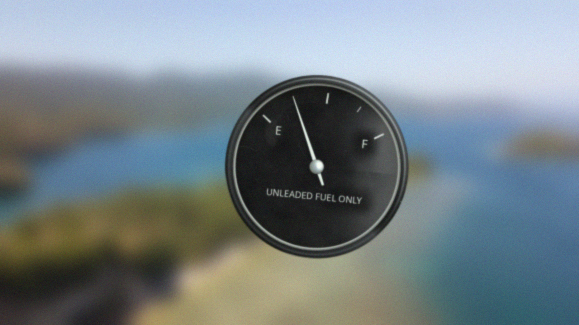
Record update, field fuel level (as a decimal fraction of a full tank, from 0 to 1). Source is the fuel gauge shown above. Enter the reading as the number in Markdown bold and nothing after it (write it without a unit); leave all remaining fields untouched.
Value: **0.25**
